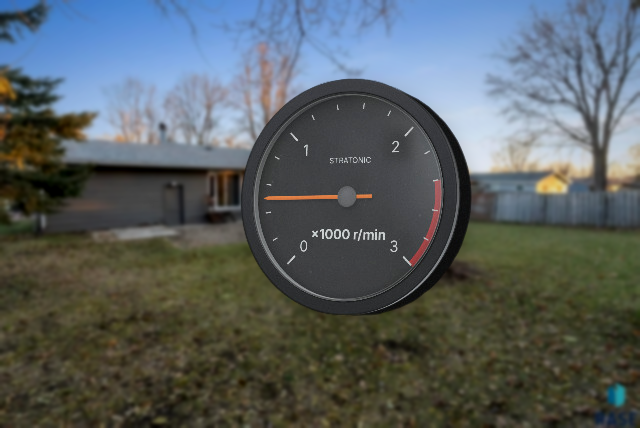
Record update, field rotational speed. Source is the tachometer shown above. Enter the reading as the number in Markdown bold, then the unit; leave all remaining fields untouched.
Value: **500** rpm
